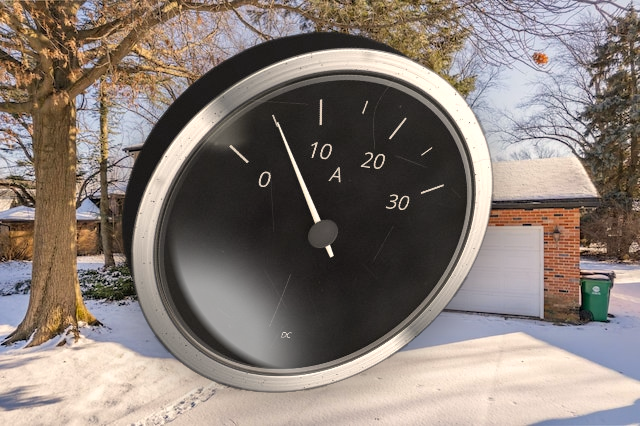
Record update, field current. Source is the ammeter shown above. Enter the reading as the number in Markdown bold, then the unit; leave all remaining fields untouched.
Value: **5** A
